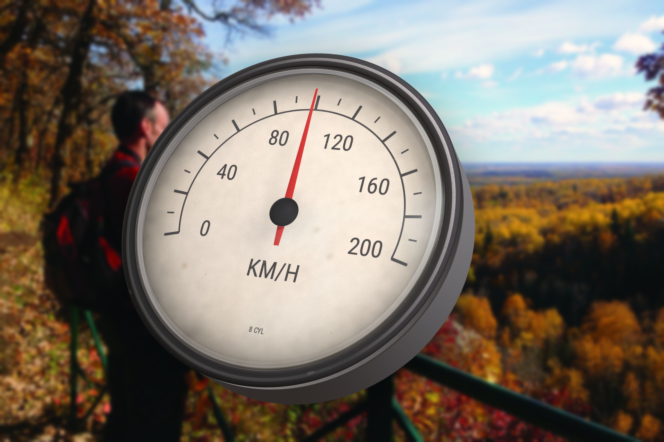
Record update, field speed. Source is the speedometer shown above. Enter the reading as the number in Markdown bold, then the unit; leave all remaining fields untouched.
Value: **100** km/h
